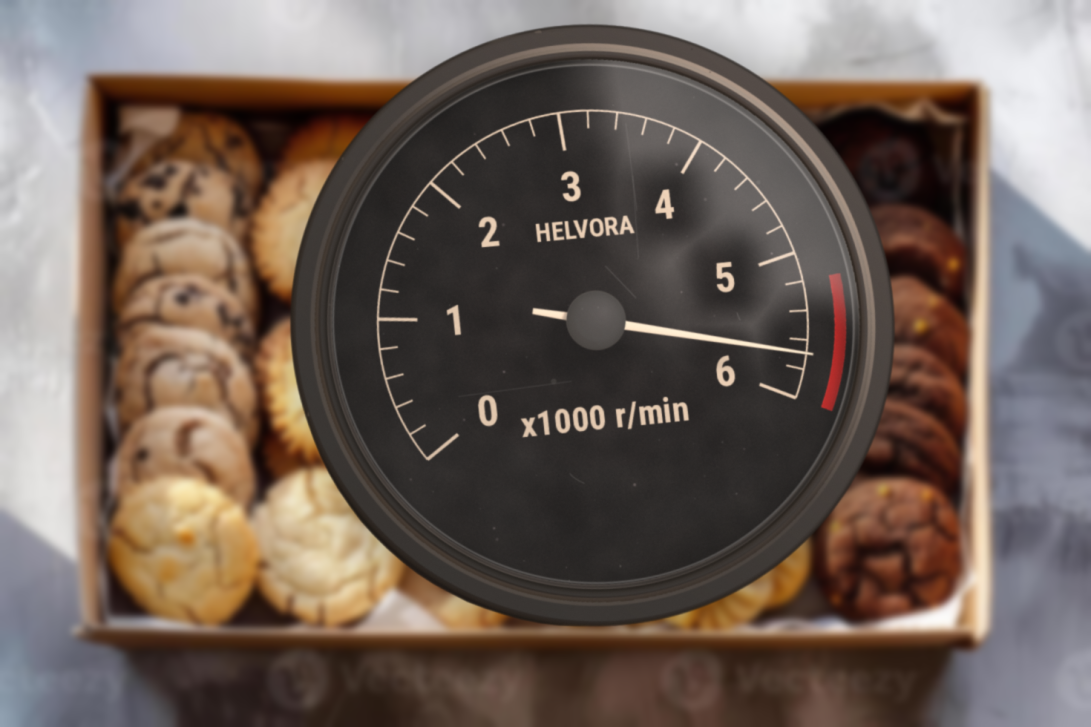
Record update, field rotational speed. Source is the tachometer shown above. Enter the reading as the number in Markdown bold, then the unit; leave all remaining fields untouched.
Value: **5700** rpm
